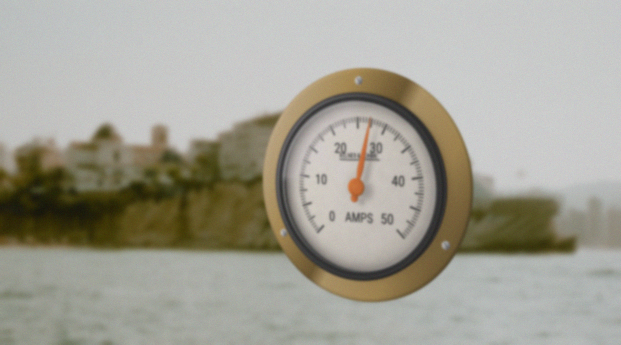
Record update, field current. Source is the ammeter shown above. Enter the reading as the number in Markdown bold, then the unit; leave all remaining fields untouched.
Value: **27.5** A
